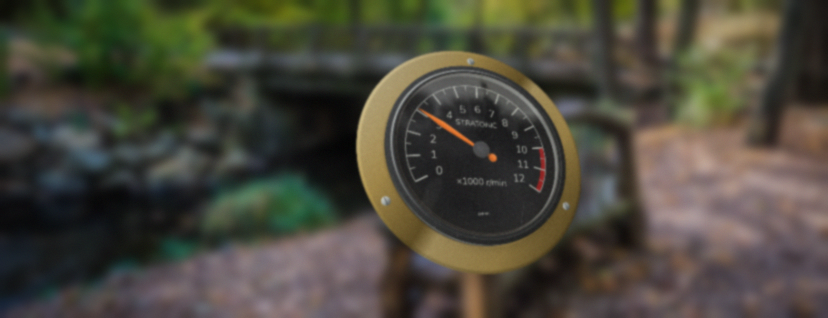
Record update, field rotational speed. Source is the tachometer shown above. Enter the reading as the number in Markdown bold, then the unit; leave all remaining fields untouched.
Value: **3000** rpm
